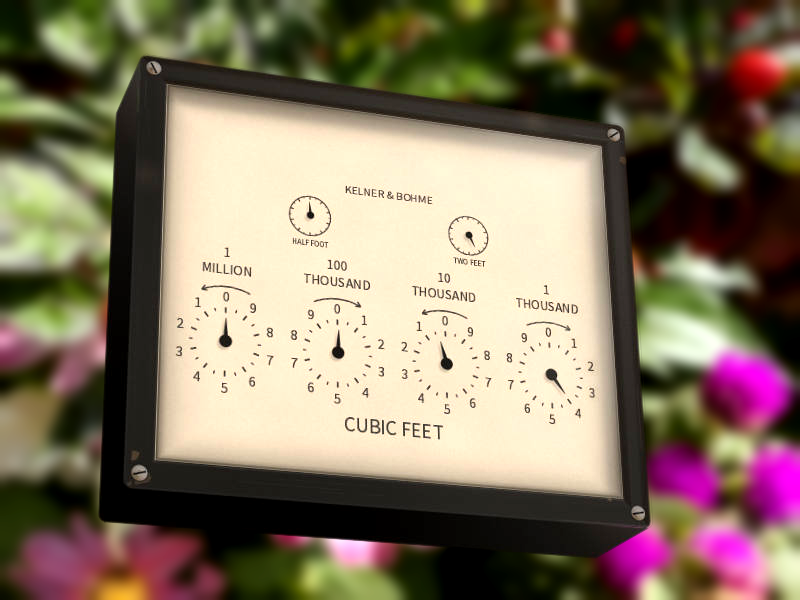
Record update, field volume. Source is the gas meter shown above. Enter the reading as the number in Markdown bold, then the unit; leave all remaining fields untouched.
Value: **400** ft³
